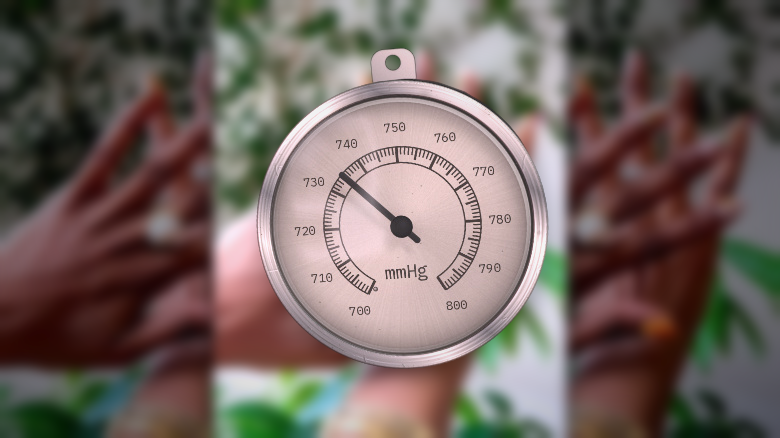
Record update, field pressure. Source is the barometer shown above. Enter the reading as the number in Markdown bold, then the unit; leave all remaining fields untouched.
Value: **735** mmHg
